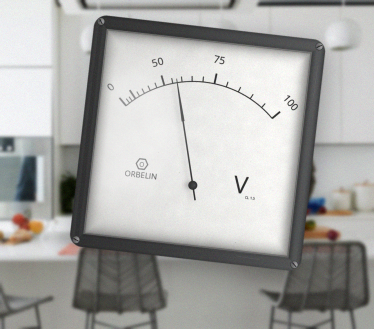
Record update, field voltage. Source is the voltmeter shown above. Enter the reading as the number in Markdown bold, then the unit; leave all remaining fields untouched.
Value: **57.5** V
